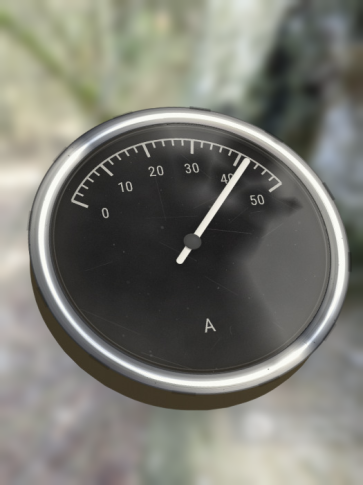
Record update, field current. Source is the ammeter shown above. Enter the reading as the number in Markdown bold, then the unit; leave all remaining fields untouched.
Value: **42** A
